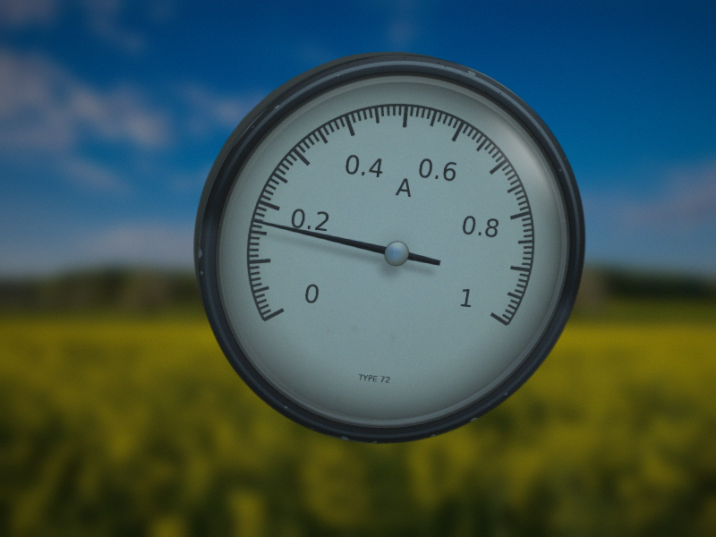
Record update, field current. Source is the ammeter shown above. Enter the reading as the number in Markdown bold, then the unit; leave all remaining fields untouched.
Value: **0.17** A
